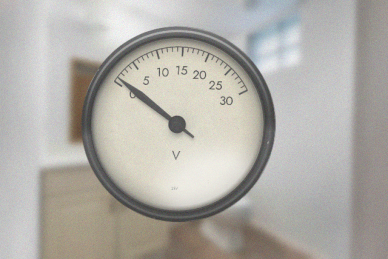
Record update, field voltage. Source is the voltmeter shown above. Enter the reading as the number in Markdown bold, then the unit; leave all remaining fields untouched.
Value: **1** V
